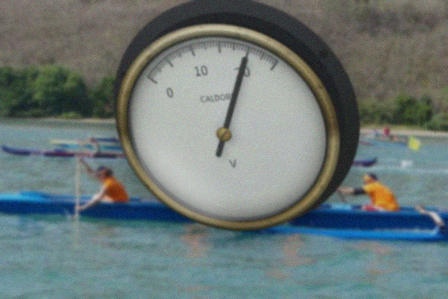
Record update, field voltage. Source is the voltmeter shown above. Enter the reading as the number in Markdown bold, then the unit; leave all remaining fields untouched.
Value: **20** V
